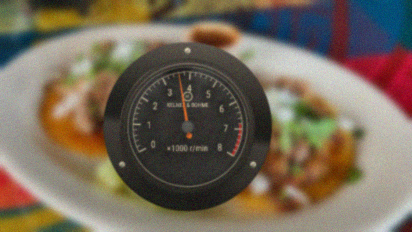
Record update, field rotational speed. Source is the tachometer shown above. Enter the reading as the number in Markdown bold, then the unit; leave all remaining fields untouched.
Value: **3600** rpm
